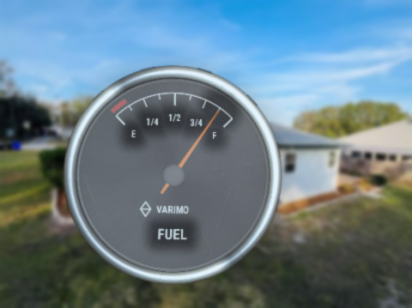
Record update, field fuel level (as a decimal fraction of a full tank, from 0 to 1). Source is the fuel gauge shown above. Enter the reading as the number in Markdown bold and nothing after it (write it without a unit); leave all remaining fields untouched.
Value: **0.875**
